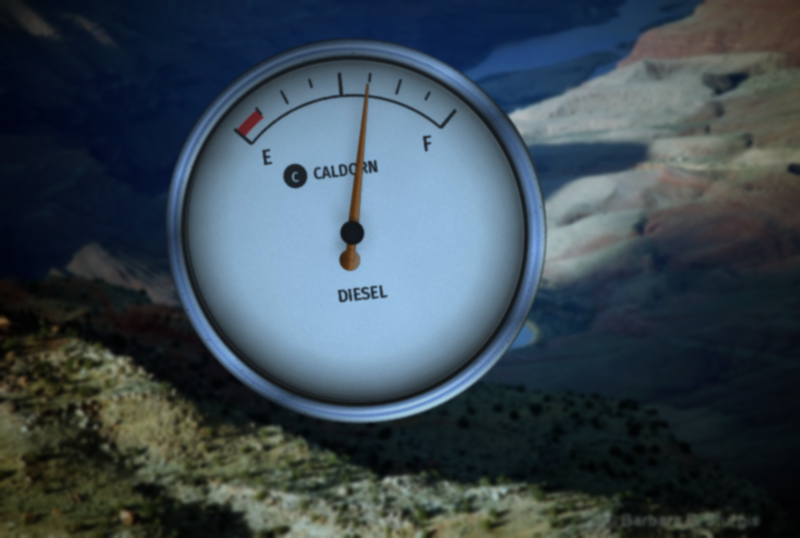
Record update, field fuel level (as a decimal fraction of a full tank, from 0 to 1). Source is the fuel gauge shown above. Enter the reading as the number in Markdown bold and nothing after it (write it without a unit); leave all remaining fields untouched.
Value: **0.625**
